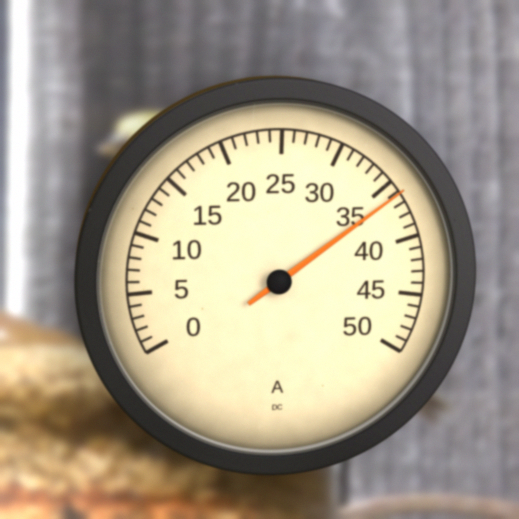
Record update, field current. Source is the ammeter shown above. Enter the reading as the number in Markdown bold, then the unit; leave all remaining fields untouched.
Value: **36** A
